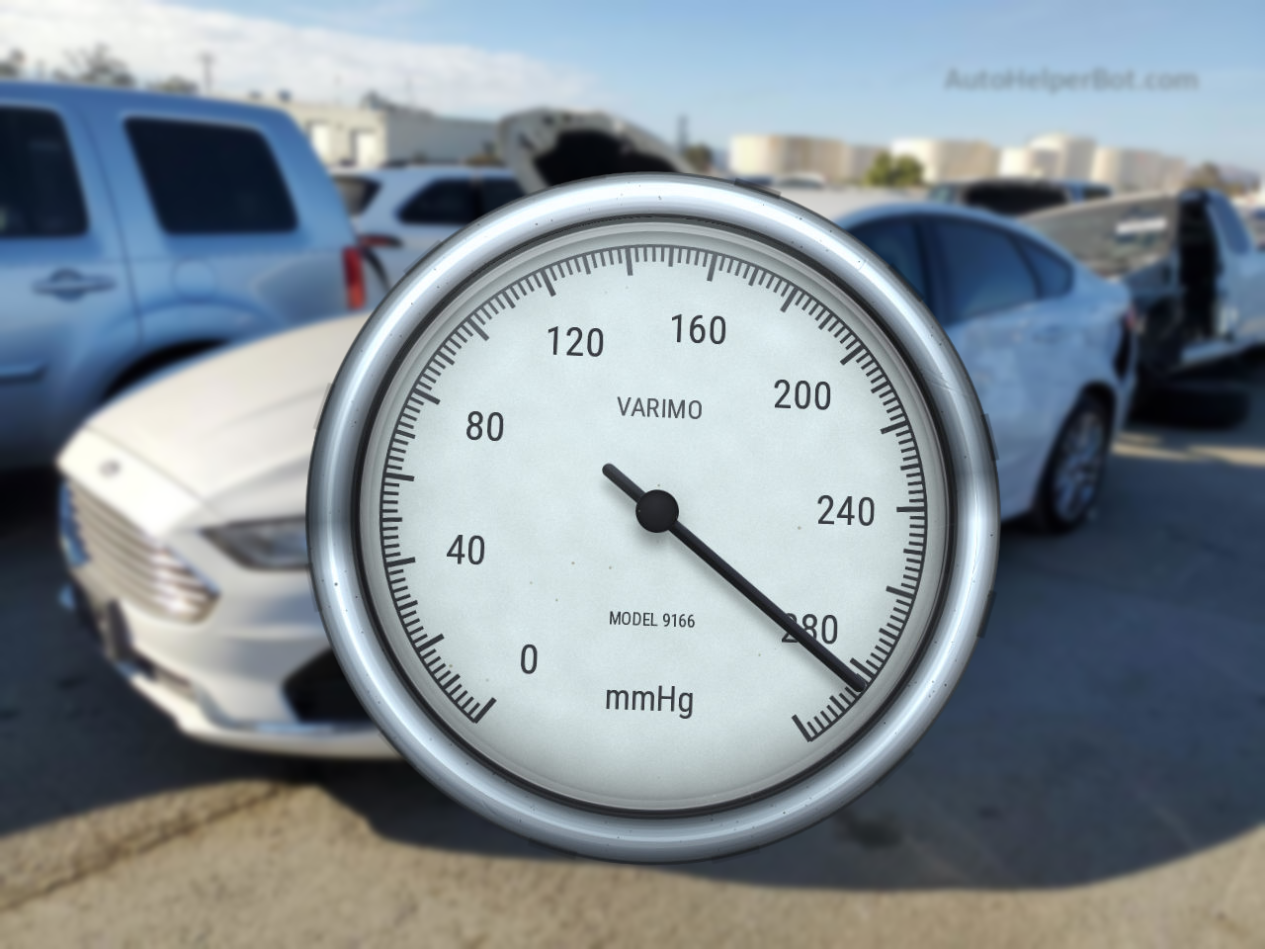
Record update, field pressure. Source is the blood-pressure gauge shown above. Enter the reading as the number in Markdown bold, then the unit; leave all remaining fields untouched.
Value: **284** mmHg
